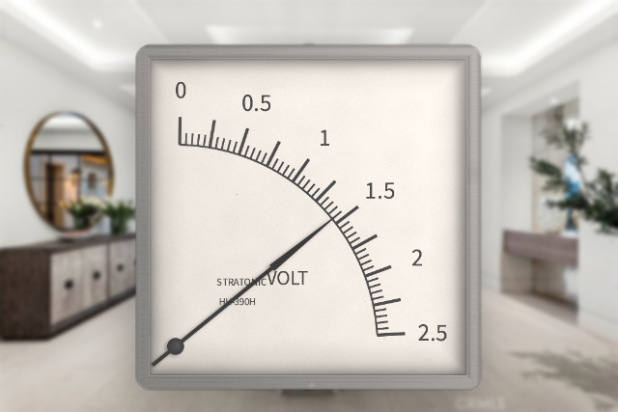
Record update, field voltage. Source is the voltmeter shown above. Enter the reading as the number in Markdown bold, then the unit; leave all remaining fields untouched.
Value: **1.45** V
